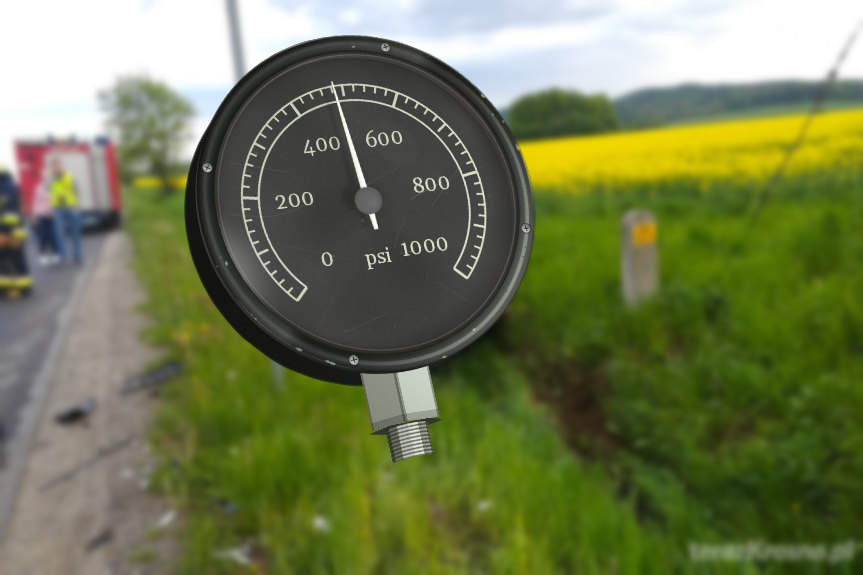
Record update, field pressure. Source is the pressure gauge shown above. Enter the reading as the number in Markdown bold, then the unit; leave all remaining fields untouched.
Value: **480** psi
